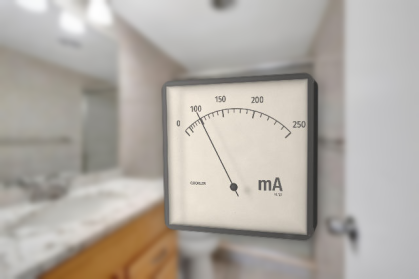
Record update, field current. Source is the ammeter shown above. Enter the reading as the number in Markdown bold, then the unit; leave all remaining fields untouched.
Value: **100** mA
